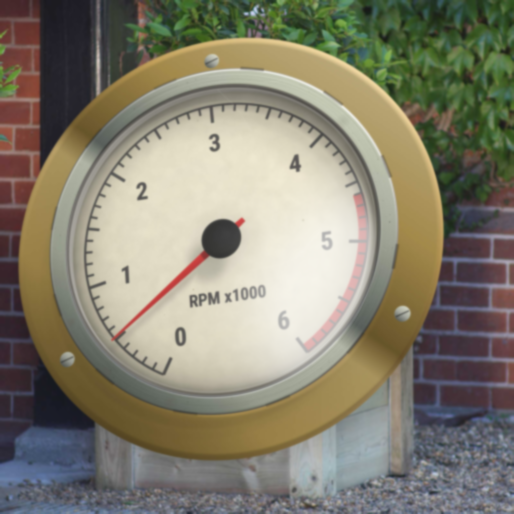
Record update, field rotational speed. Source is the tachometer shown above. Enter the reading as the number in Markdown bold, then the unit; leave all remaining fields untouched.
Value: **500** rpm
